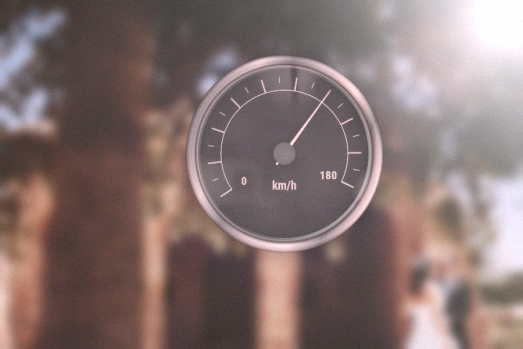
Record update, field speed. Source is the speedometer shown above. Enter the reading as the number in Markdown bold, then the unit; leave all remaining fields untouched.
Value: **120** km/h
